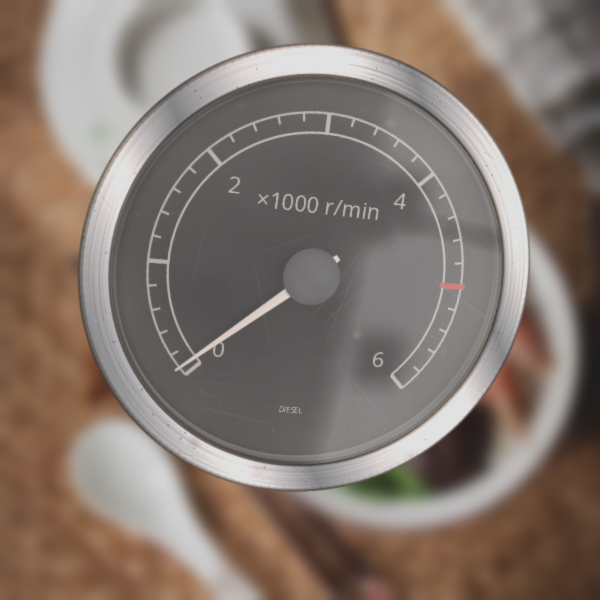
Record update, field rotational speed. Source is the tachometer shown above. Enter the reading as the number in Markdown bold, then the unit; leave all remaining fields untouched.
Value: **100** rpm
